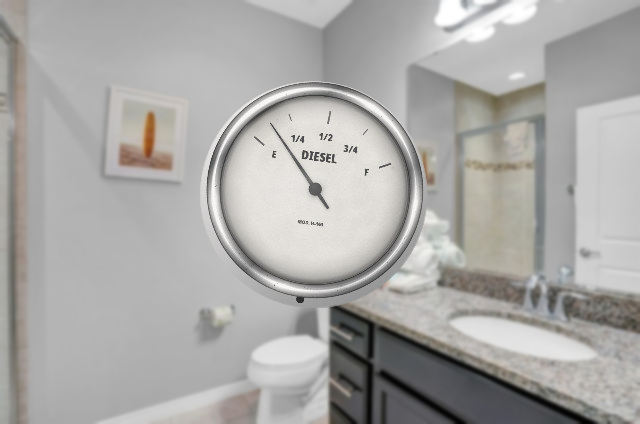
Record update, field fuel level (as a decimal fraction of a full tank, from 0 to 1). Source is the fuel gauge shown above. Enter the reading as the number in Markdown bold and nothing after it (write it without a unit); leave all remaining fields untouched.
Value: **0.125**
